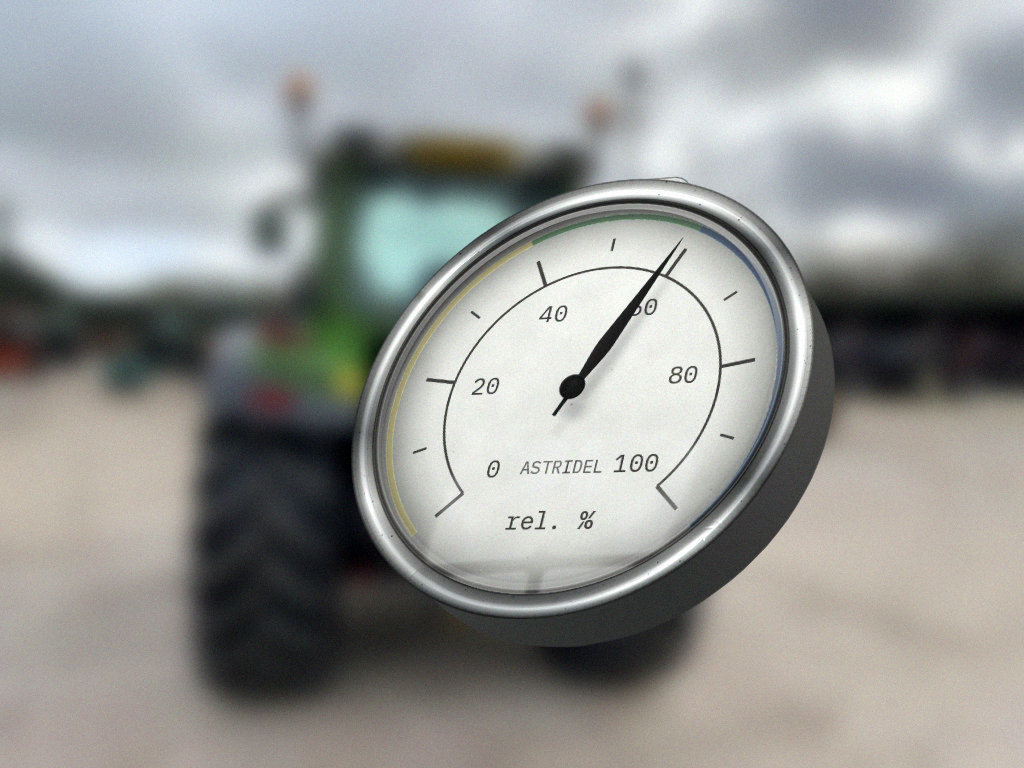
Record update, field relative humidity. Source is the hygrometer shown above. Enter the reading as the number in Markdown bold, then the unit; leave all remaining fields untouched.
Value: **60** %
